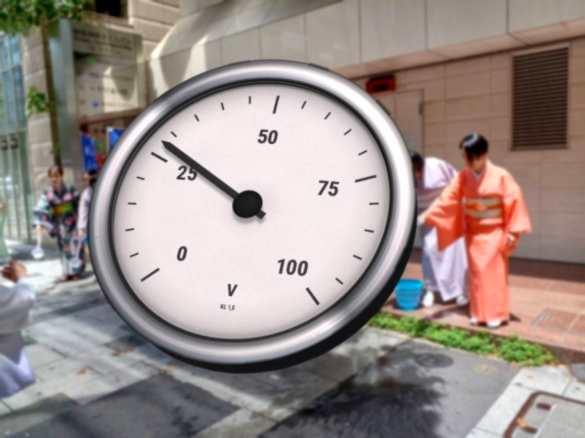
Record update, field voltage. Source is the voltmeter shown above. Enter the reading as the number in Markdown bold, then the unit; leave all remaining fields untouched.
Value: **27.5** V
